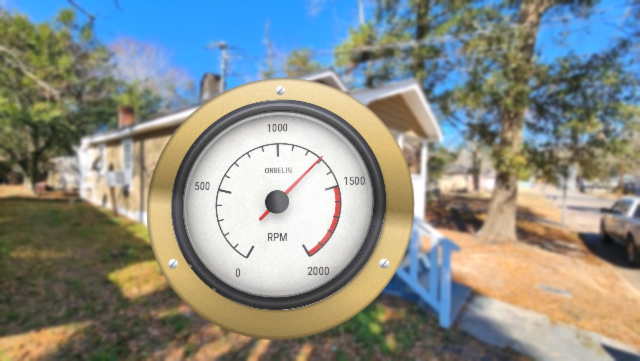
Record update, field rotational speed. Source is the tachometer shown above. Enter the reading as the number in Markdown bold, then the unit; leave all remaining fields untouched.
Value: **1300** rpm
